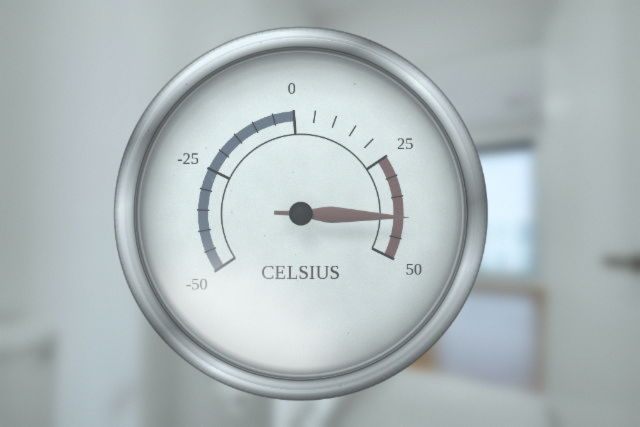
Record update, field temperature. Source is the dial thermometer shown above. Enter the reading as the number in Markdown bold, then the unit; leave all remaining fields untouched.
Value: **40** °C
